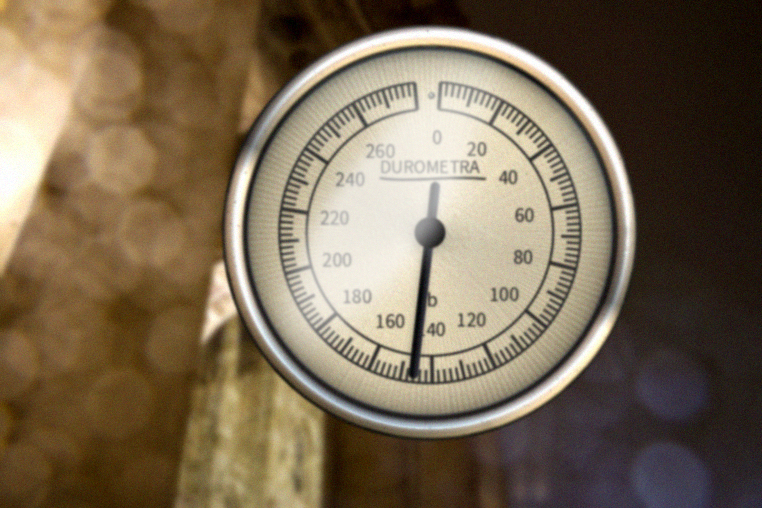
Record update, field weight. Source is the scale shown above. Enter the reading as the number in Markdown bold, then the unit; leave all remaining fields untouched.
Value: **146** lb
